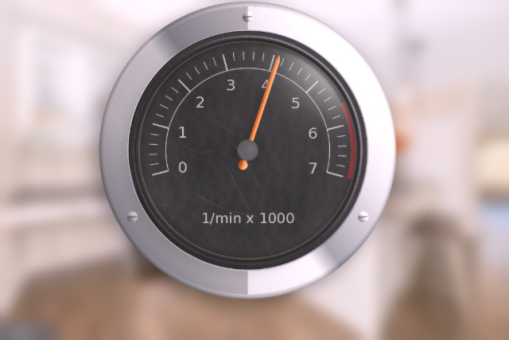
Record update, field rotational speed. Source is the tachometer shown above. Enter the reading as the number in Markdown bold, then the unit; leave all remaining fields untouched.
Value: **4100** rpm
